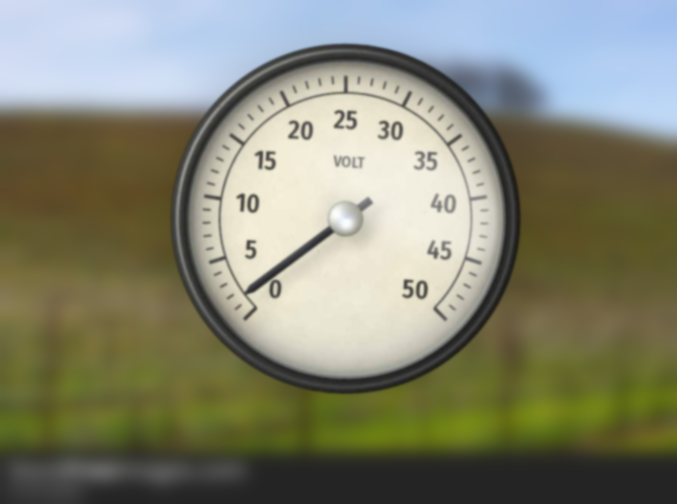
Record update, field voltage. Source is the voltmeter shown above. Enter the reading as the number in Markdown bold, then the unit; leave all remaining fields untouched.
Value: **1.5** V
